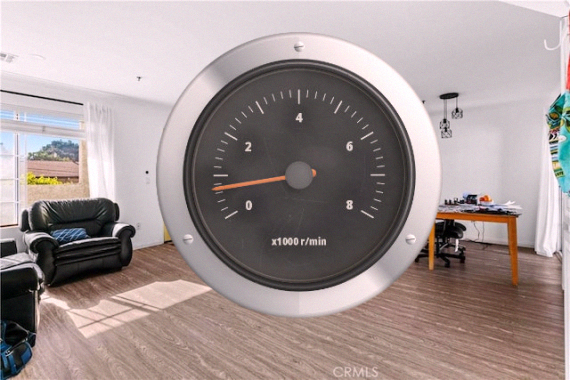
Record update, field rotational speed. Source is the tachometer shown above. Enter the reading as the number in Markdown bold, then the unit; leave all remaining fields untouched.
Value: **700** rpm
